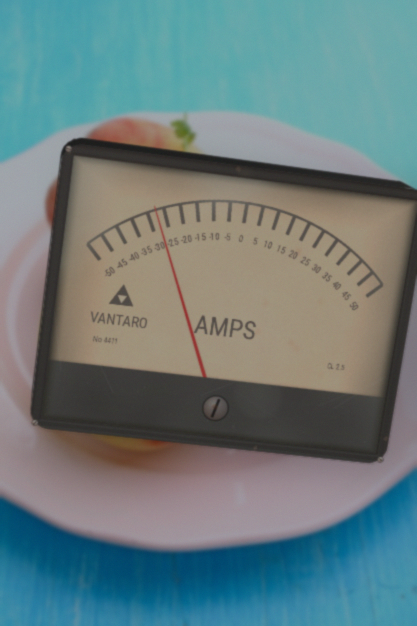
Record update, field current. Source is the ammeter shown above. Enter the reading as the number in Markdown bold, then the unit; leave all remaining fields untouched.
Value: **-27.5** A
